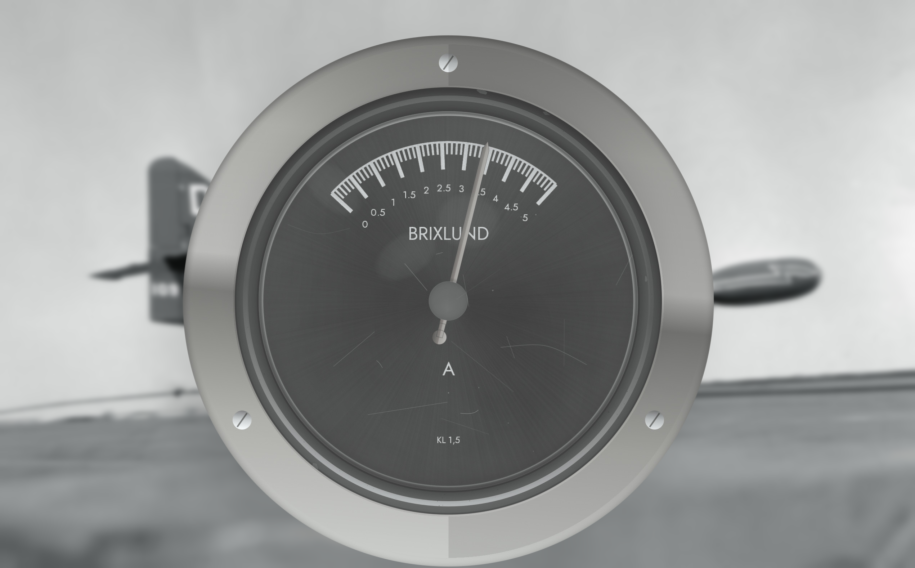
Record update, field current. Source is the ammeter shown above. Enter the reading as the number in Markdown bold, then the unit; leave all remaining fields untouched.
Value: **3.4** A
